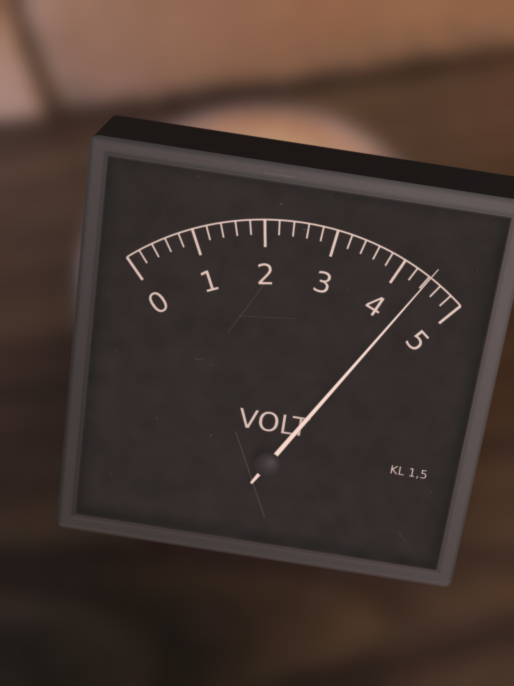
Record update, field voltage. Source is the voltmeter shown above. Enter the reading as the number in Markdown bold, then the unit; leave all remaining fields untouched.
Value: **4.4** V
